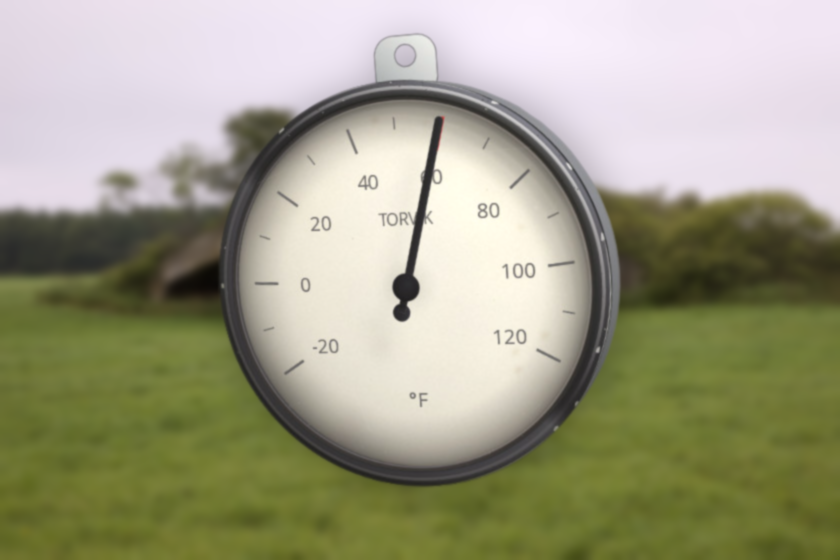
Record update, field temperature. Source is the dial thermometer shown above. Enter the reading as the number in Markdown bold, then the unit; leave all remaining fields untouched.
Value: **60** °F
